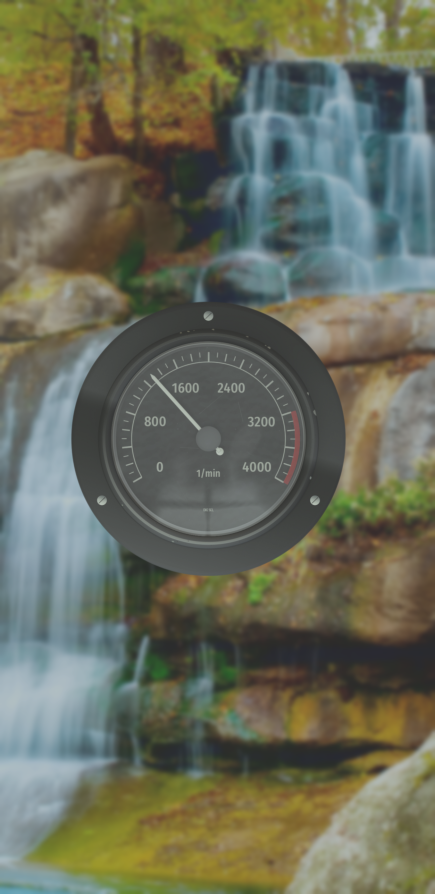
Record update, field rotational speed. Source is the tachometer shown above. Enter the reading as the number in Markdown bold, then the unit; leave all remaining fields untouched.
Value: **1300** rpm
